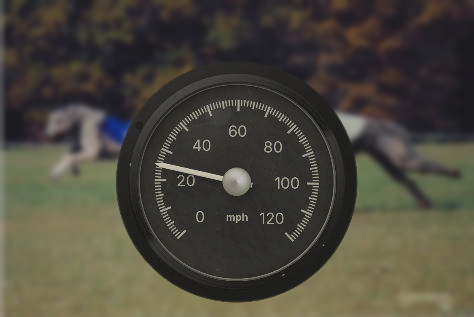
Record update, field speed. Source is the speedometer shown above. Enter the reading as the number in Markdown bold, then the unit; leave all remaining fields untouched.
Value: **25** mph
